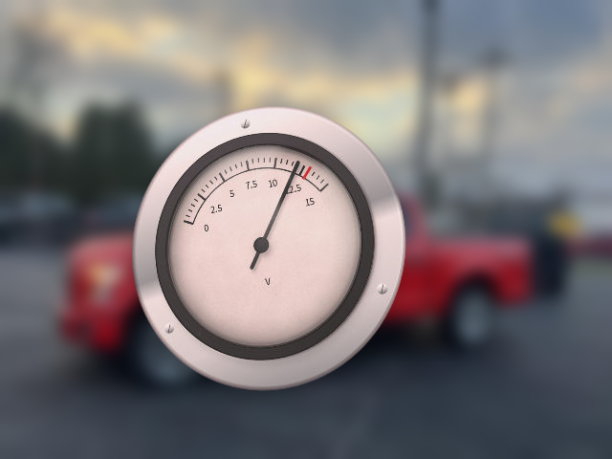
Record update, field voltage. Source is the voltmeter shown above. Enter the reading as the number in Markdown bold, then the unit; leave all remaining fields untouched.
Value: **12** V
